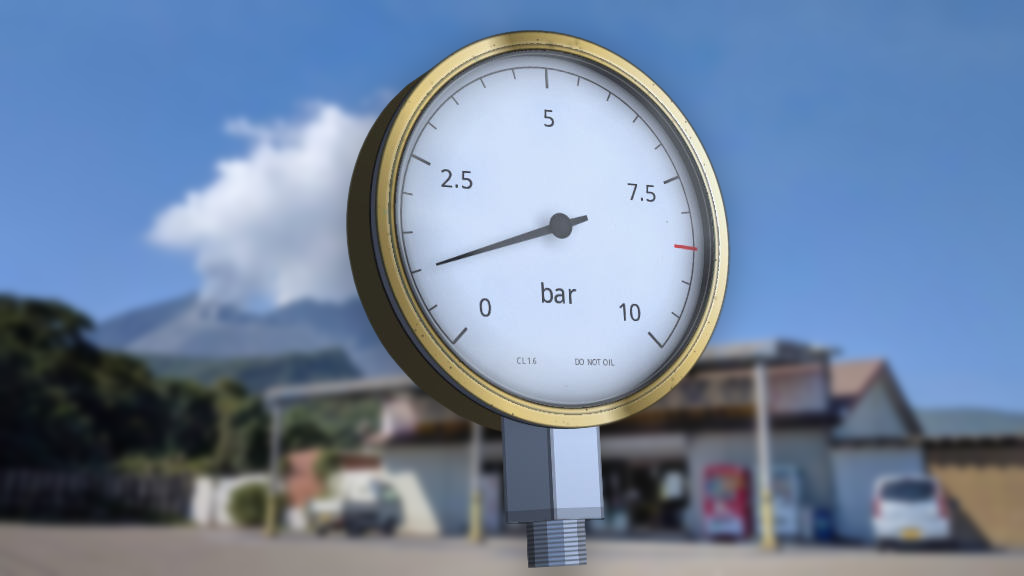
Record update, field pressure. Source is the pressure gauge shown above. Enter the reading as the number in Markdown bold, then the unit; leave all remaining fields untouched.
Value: **1** bar
